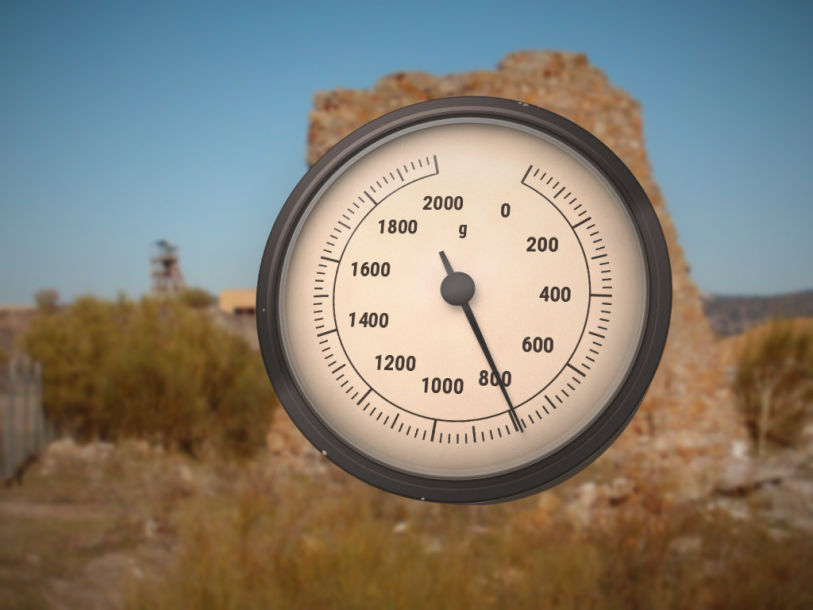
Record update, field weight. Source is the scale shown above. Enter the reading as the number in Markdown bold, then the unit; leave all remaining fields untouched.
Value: **790** g
